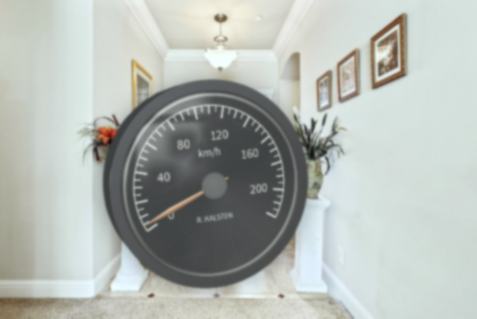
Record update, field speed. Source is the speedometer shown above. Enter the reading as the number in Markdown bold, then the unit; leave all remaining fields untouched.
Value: **5** km/h
